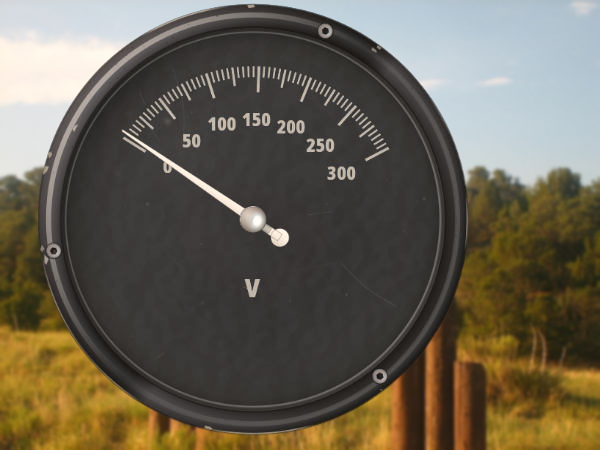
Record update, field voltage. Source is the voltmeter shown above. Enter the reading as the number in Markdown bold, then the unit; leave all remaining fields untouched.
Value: **5** V
